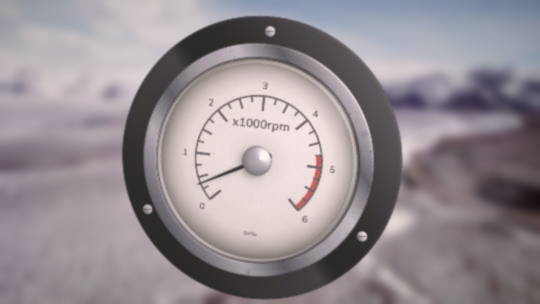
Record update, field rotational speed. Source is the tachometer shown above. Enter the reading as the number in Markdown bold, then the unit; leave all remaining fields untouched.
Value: **375** rpm
